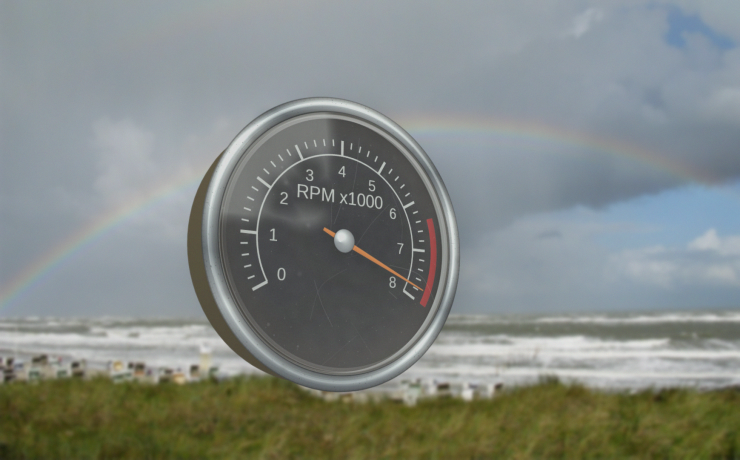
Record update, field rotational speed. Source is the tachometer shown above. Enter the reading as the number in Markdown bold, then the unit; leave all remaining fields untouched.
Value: **7800** rpm
